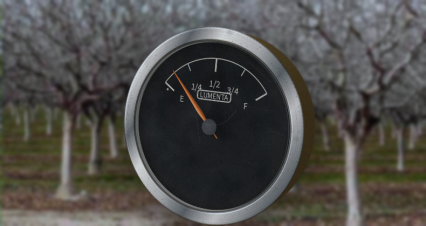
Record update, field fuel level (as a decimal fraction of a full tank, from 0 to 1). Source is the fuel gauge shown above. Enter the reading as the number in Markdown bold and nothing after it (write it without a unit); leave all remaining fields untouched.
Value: **0.125**
